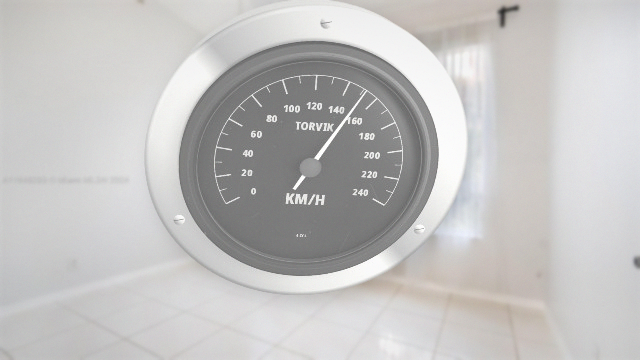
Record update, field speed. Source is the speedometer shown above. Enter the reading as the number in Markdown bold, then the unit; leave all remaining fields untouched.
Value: **150** km/h
